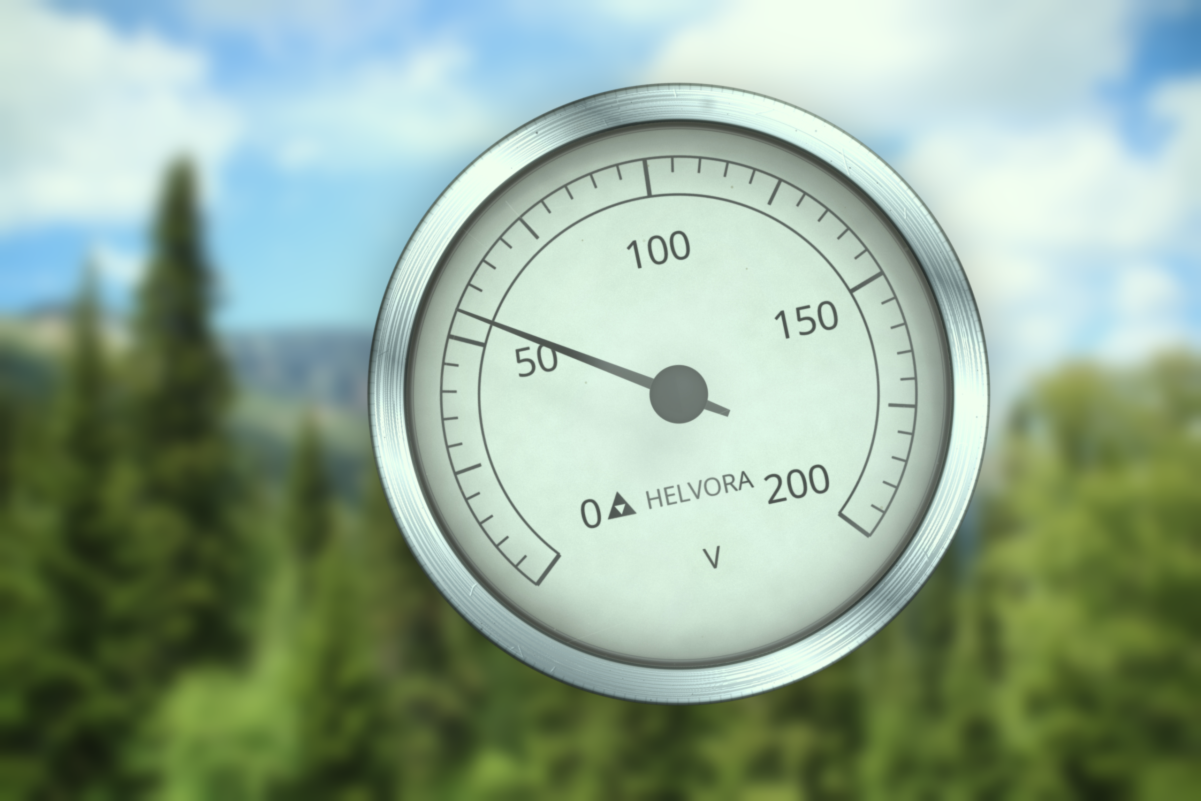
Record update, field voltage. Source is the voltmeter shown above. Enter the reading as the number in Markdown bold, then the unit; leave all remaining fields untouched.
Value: **55** V
